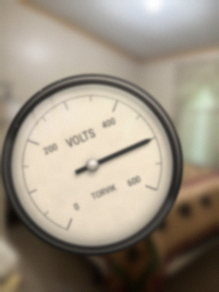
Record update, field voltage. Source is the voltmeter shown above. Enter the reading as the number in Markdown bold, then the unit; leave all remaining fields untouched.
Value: **500** V
